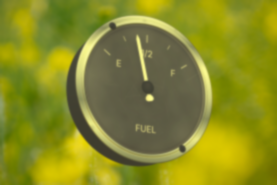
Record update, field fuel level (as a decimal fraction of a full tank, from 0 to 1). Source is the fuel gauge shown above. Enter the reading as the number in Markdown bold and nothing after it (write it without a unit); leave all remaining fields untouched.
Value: **0.375**
